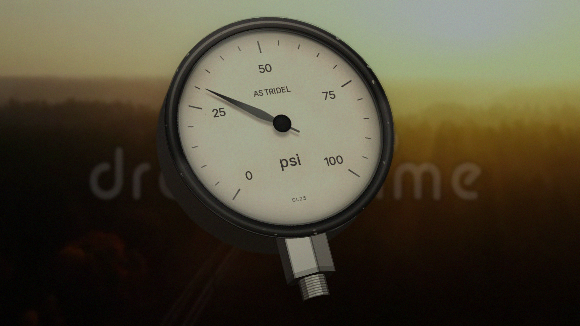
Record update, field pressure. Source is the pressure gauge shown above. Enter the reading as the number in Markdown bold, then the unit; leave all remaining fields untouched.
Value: **30** psi
